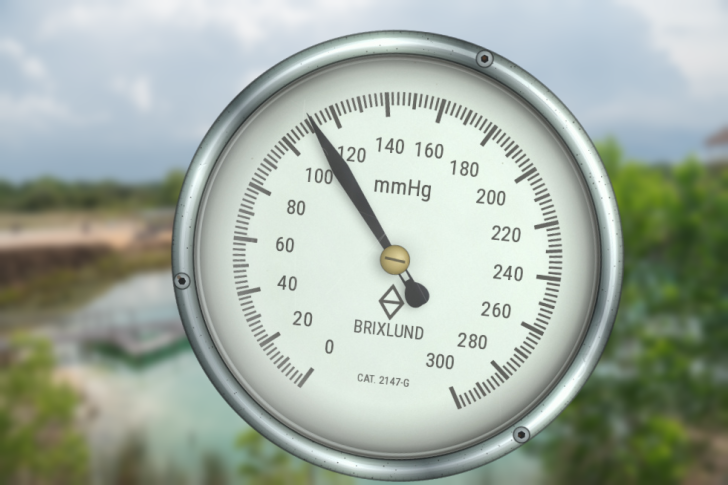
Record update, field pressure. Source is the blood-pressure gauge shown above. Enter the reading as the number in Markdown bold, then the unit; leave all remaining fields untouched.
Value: **112** mmHg
